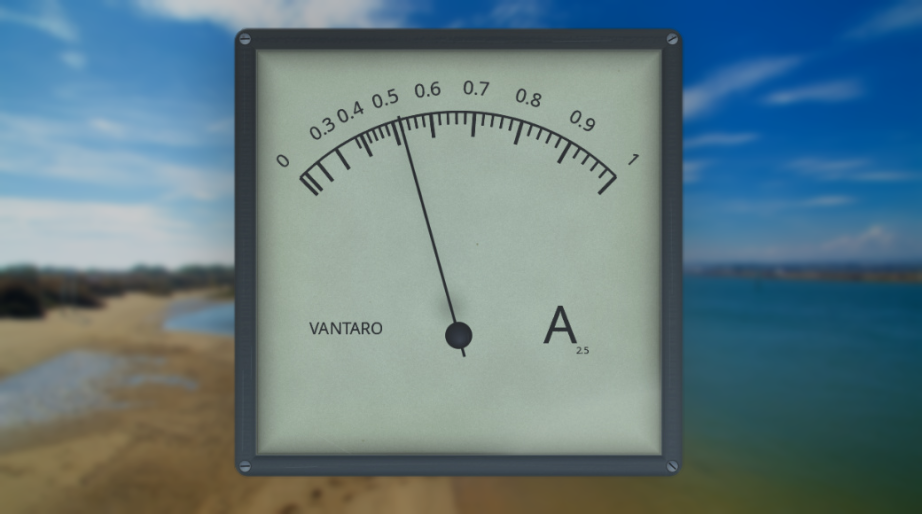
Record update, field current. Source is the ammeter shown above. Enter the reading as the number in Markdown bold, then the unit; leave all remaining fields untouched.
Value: **0.52** A
